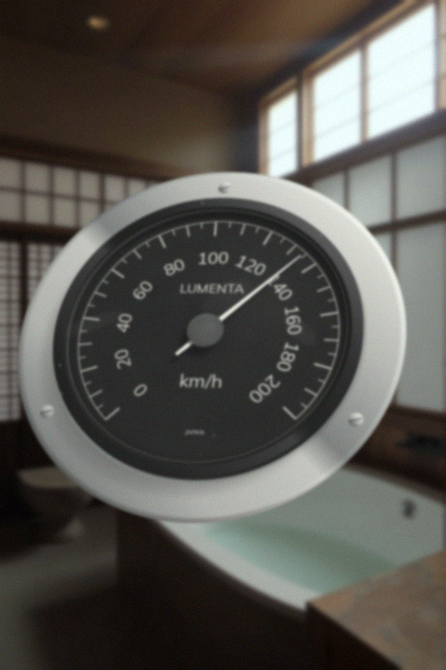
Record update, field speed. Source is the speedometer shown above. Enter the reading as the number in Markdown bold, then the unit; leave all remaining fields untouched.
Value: **135** km/h
